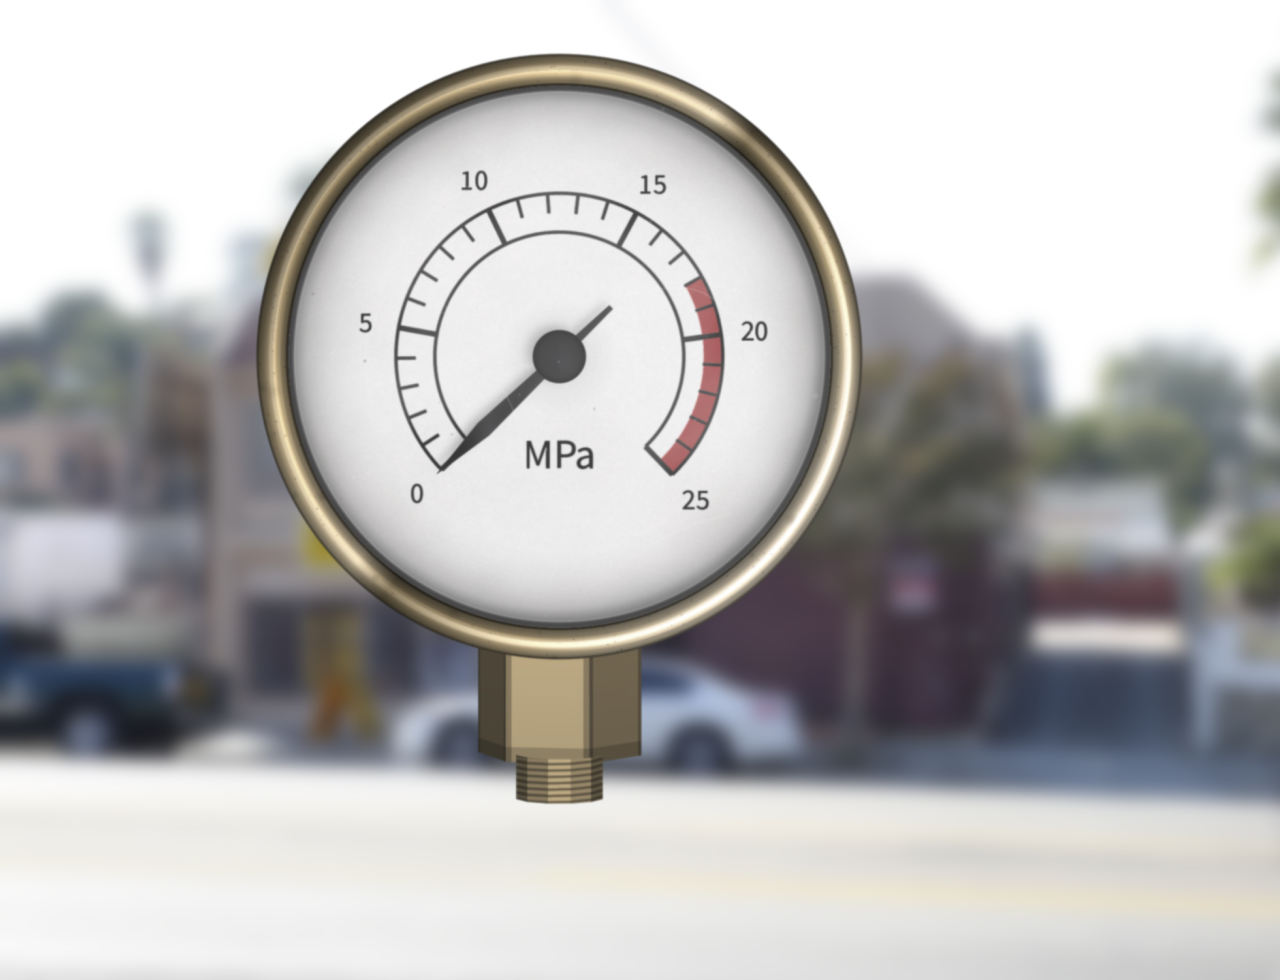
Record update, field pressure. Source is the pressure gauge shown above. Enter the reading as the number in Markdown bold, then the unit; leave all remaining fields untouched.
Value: **0** MPa
